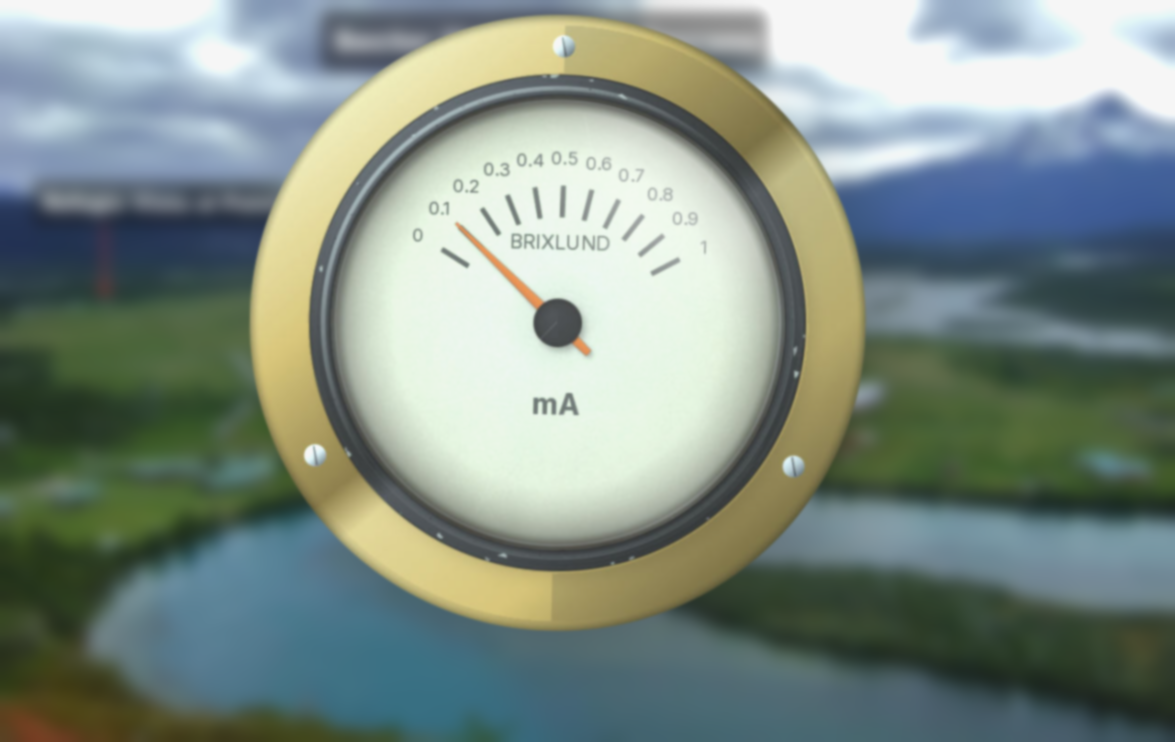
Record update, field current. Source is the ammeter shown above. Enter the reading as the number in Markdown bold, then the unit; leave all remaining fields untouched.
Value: **0.1** mA
